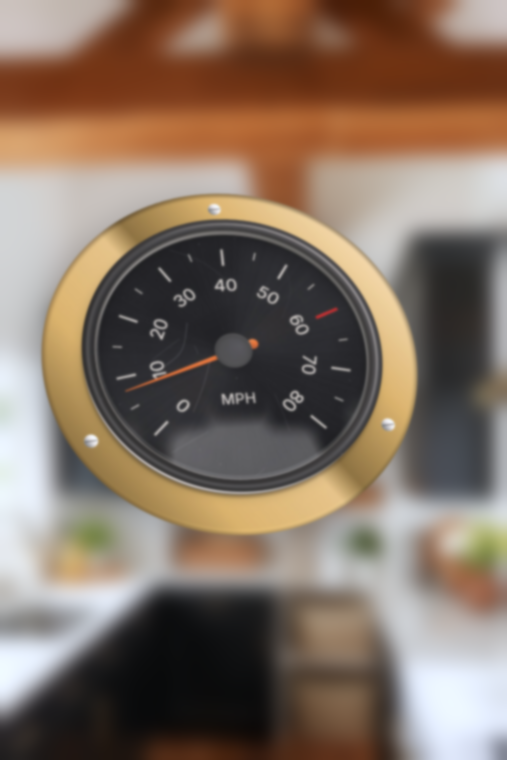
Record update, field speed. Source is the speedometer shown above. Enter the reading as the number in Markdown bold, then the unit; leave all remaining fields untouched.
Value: **7.5** mph
